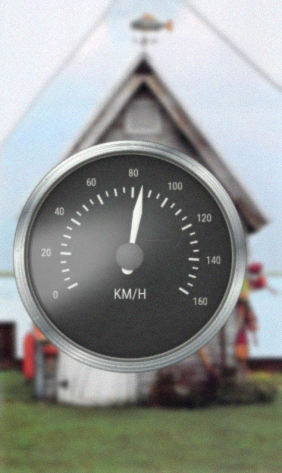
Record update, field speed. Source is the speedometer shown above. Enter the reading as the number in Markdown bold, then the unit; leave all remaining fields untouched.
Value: **85** km/h
